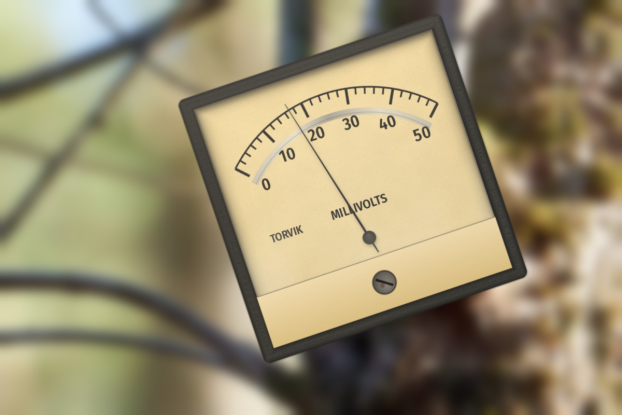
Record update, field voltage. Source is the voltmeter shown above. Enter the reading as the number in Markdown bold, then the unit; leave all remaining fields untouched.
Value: **17** mV
